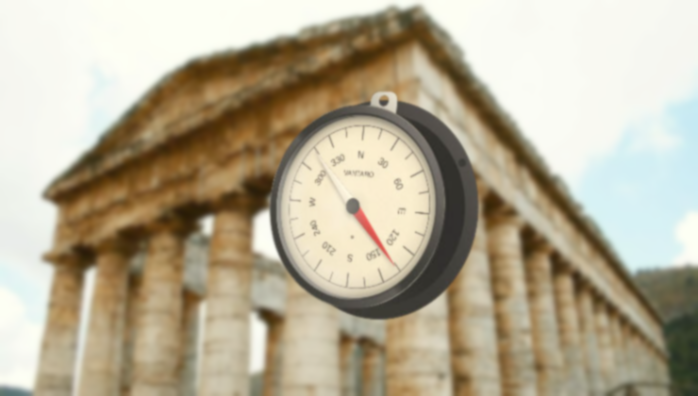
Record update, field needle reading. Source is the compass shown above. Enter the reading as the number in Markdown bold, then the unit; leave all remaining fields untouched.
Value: **135** °
